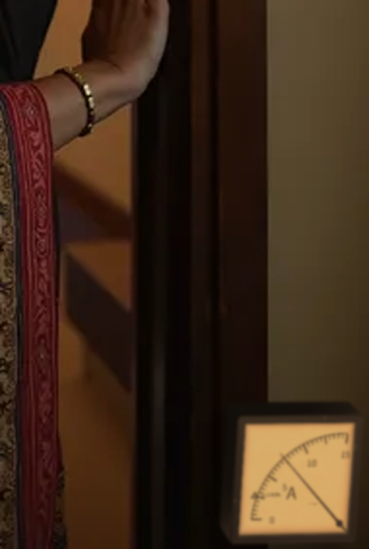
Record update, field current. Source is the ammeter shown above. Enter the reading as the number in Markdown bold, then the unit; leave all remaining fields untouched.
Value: **7.5** A
